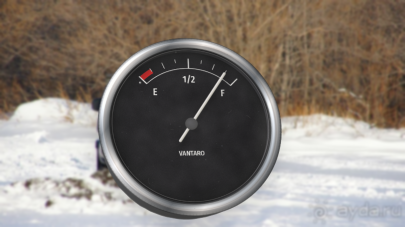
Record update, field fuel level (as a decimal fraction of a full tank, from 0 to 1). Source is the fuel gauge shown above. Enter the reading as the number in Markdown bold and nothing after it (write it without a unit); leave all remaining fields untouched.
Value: **0.875**
